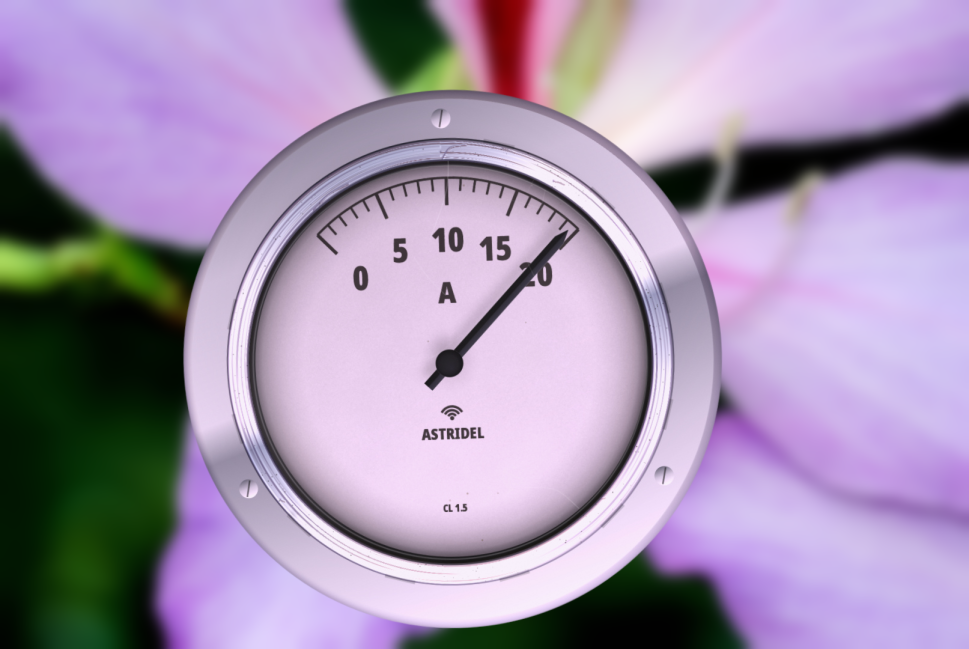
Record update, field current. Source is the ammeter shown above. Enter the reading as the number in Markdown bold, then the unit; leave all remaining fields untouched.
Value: **19.5** A
